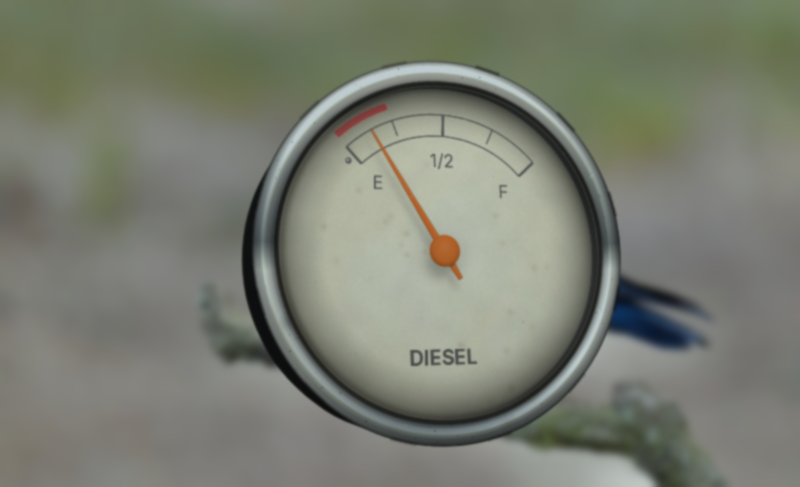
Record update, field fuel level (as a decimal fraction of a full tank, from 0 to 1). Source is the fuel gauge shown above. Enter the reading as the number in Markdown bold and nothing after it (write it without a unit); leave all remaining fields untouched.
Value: **0.125**
